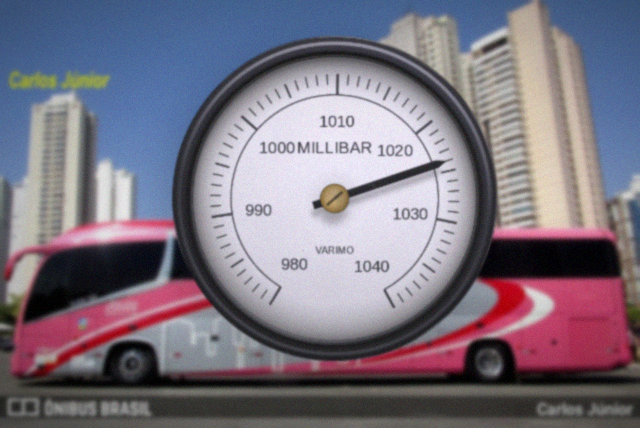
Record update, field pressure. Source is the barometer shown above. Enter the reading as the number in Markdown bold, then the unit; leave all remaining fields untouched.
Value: **1024** mbar
